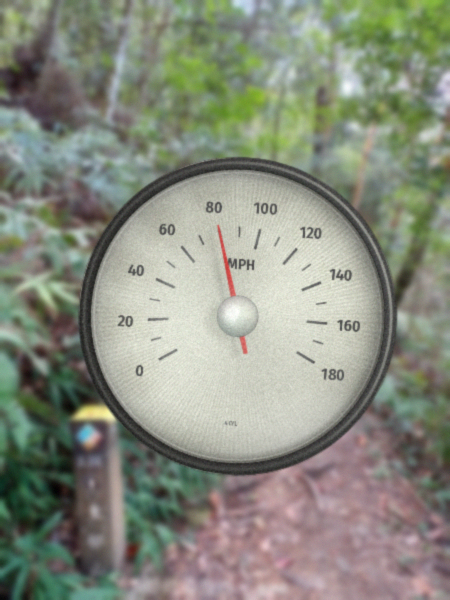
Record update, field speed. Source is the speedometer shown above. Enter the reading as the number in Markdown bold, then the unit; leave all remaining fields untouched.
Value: **80** mph
